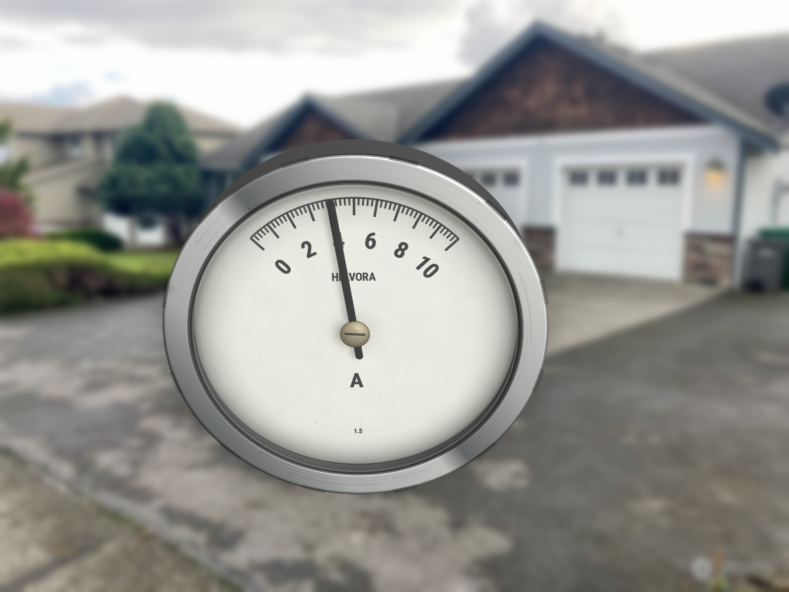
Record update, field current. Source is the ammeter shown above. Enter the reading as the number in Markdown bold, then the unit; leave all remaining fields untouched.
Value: **4** A
